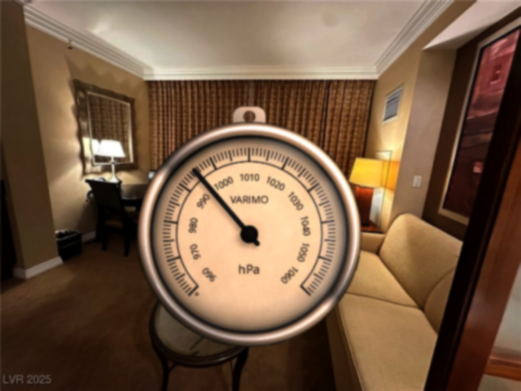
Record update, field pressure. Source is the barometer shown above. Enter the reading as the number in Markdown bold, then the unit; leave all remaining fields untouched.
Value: **995** hPa
